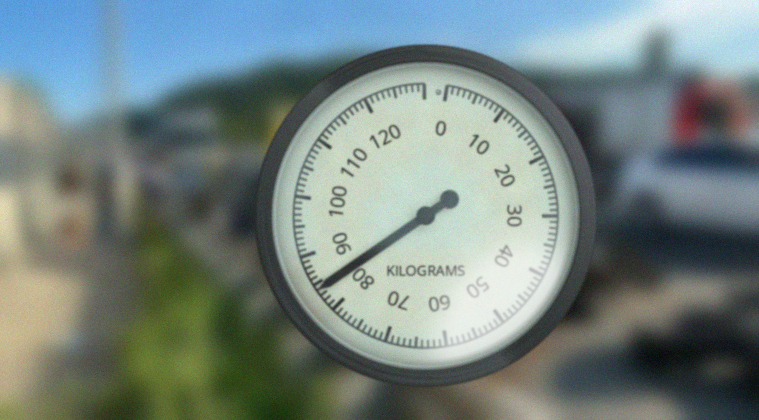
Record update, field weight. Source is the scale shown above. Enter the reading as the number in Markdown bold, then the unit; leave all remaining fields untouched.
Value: **84** kg
